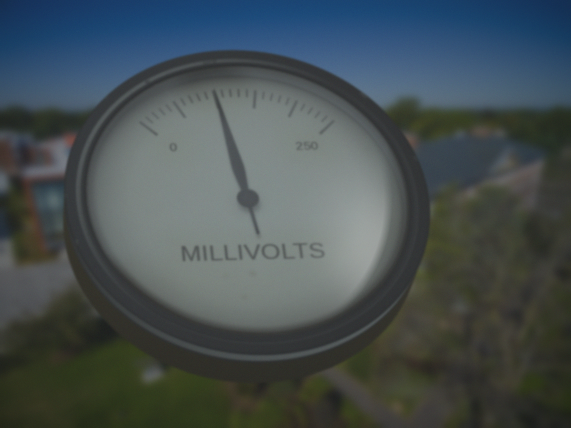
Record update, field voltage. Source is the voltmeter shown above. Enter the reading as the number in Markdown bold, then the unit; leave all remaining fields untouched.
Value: **100** mV
